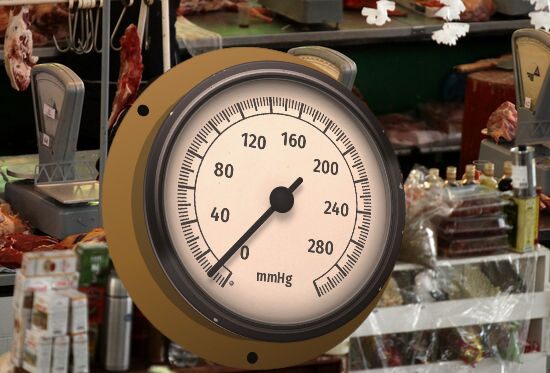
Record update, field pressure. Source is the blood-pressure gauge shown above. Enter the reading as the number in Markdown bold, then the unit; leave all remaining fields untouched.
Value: **10** mmHg
